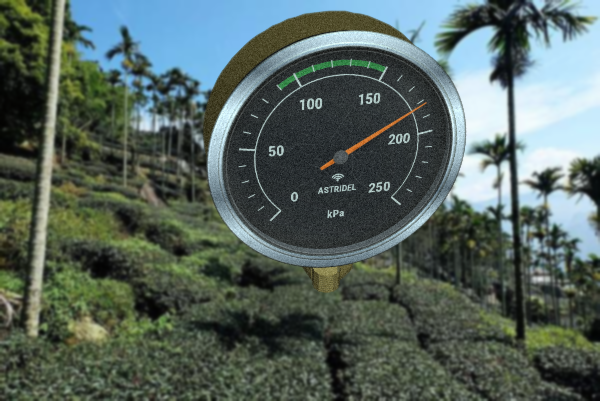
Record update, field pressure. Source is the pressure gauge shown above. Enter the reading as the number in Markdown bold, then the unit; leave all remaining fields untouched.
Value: **180** kPa
